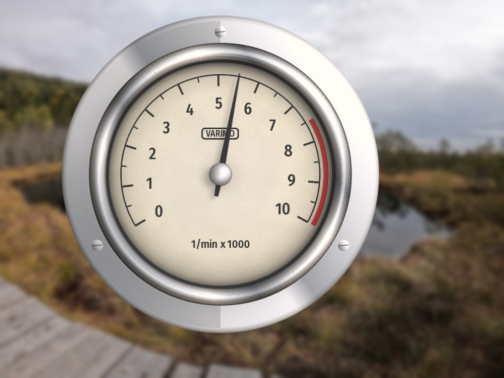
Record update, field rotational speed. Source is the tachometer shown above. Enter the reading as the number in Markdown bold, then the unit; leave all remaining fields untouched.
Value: **5500** rpm
